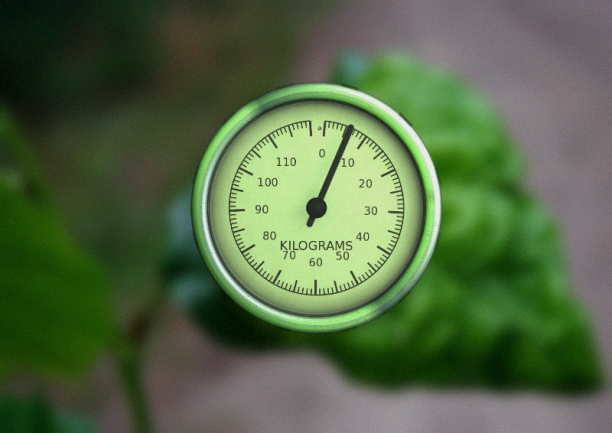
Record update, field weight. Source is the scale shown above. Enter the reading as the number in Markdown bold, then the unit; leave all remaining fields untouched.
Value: **6** kg
